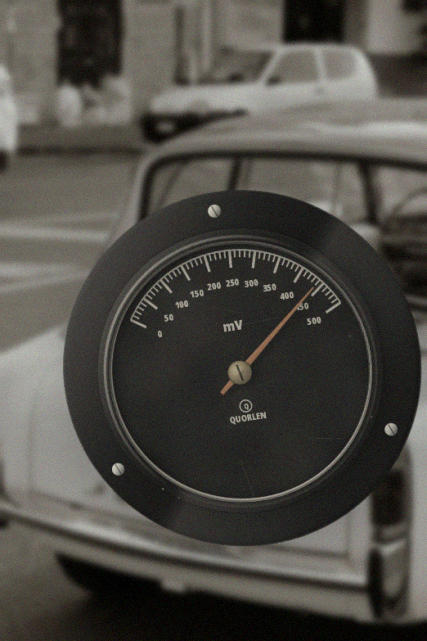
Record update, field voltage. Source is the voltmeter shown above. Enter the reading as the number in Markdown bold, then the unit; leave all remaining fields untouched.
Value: **440** mV
